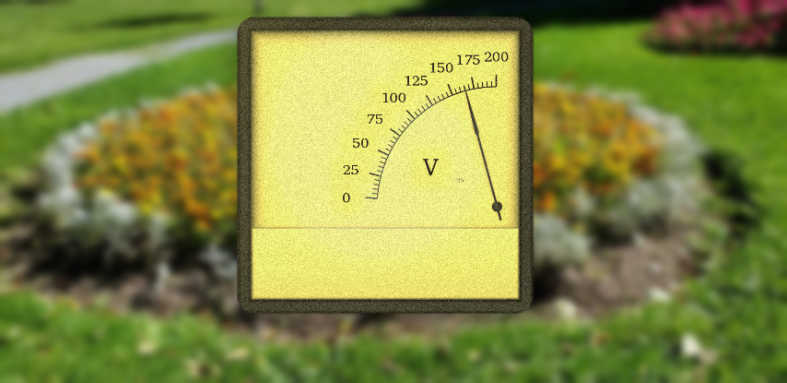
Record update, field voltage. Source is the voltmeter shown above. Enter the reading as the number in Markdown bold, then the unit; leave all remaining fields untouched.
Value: **165** V
